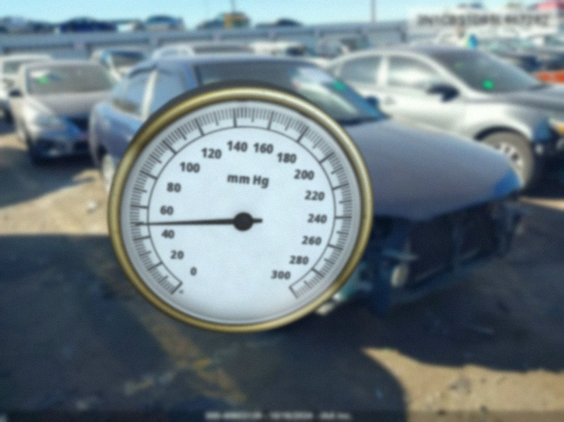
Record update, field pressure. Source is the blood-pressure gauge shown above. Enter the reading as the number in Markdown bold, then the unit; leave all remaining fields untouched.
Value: **50** mmHg
